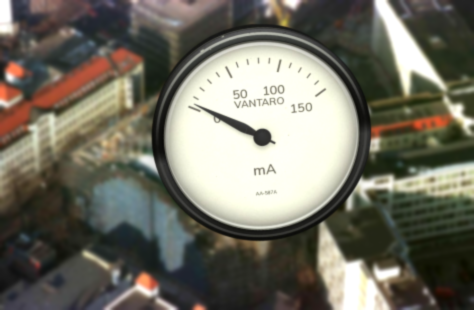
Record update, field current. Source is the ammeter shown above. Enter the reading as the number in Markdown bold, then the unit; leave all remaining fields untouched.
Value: **5** mA
